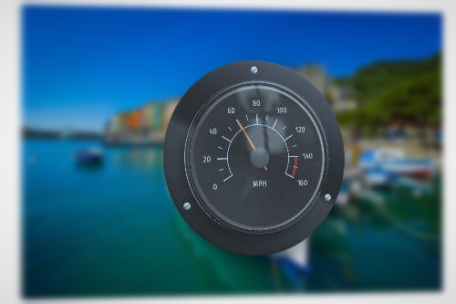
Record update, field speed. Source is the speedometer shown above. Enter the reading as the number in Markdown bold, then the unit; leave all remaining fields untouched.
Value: **60** mph
